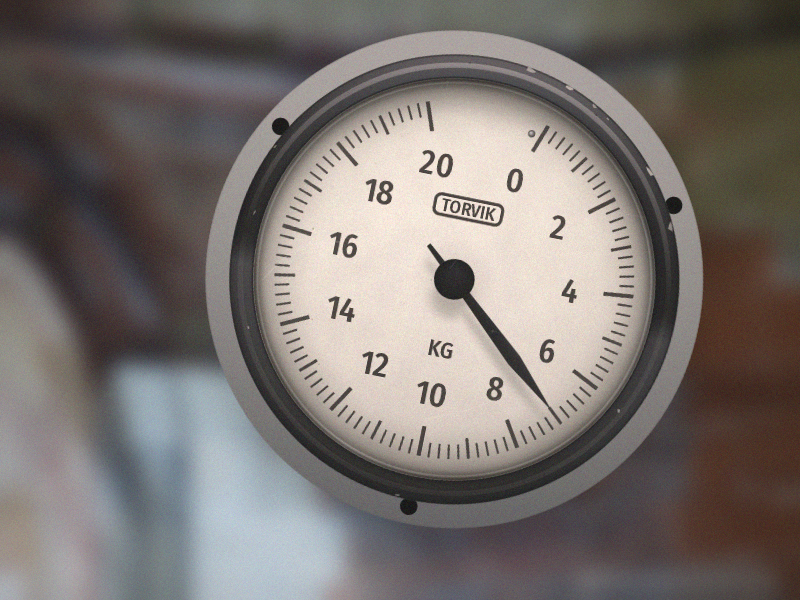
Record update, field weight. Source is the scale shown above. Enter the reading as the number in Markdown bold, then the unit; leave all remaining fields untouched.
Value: **7** kg
